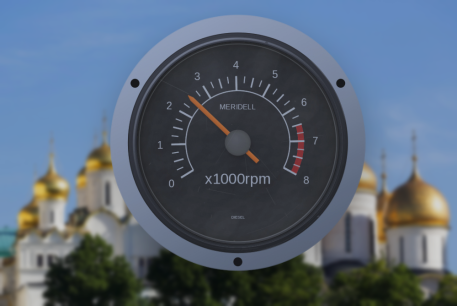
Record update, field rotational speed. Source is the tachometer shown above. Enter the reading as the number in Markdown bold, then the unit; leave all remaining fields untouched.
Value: **2500** rpm
